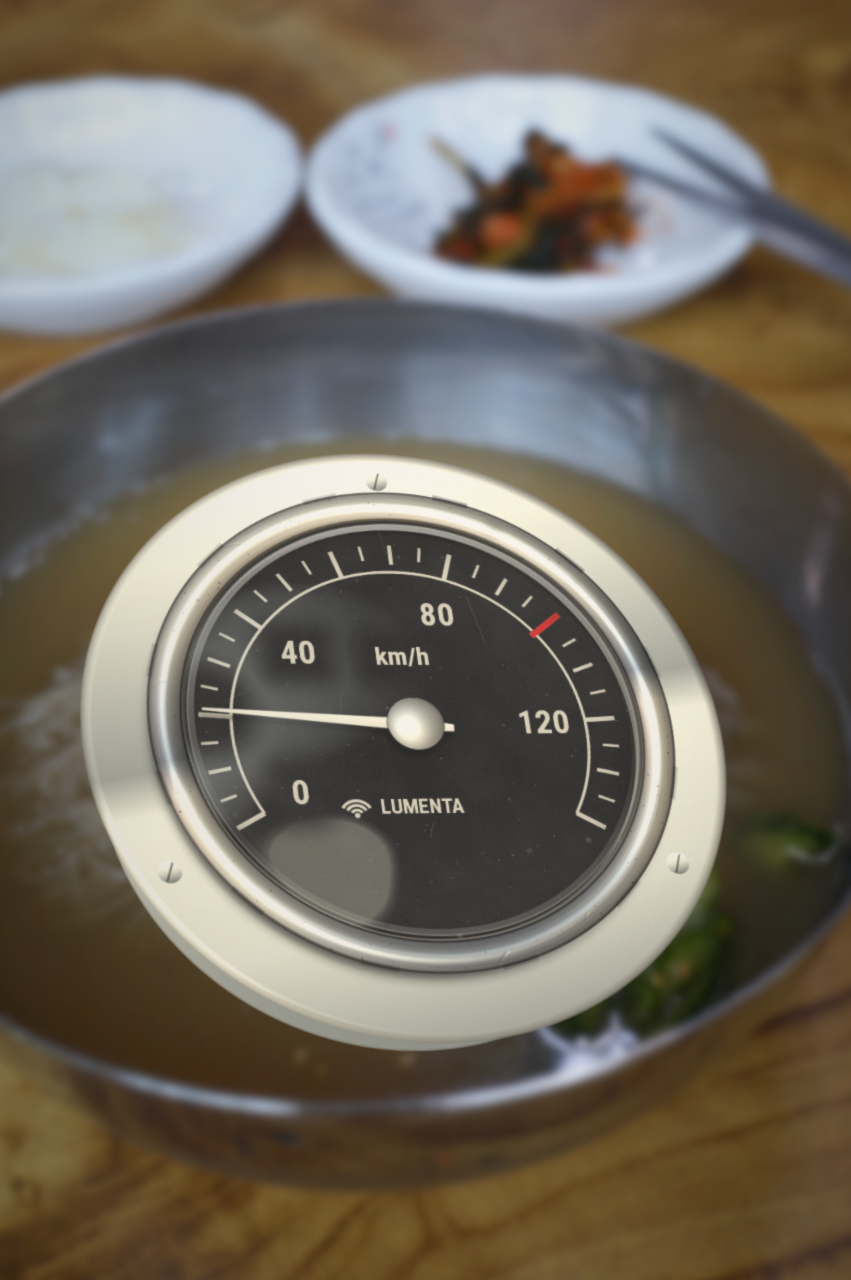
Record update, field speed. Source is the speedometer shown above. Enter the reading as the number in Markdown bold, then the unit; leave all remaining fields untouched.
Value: **20** km/h
